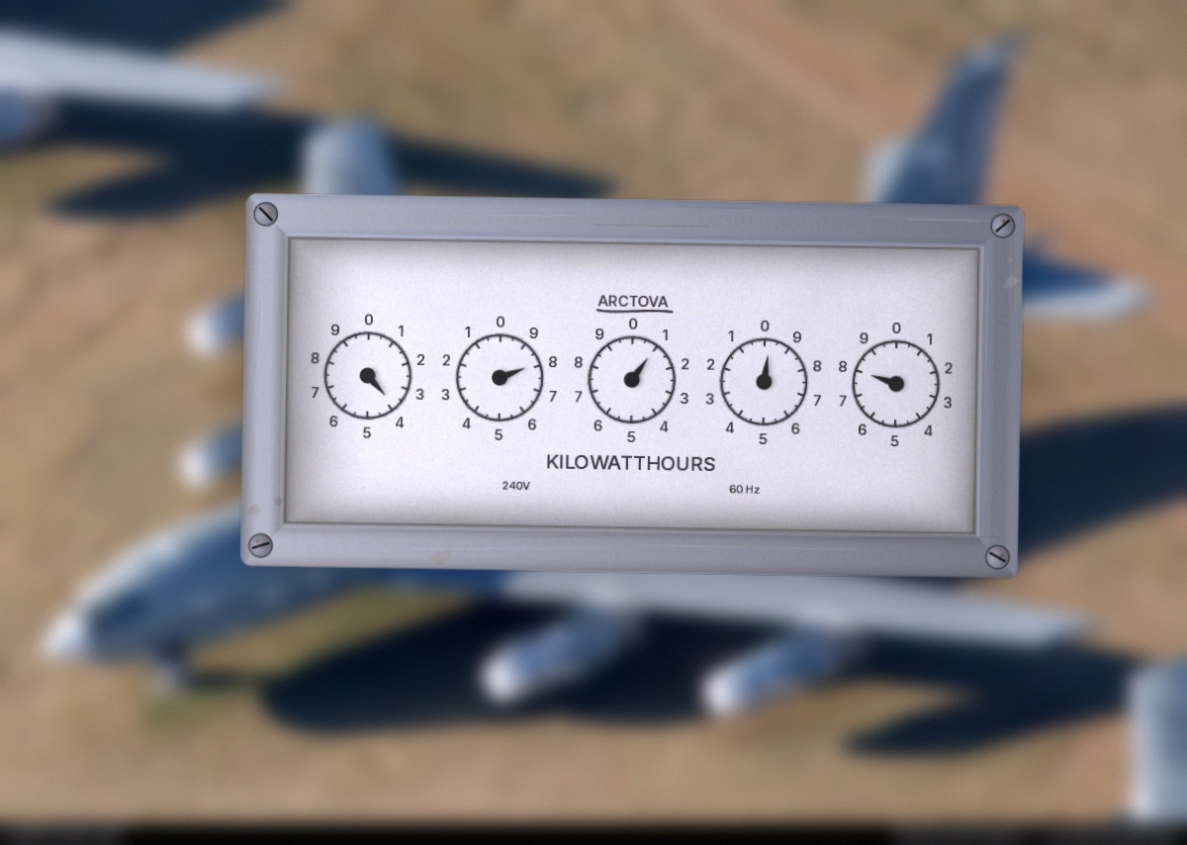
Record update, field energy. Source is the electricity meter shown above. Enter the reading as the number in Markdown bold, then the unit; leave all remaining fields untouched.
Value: **38098** kWh
